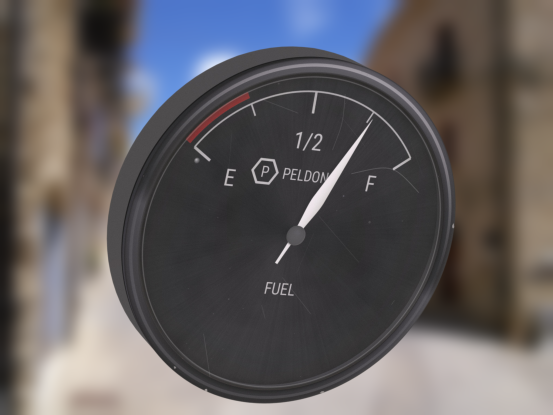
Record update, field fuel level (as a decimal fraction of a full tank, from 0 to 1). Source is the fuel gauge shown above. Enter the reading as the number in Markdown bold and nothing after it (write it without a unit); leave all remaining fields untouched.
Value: **0.75**
